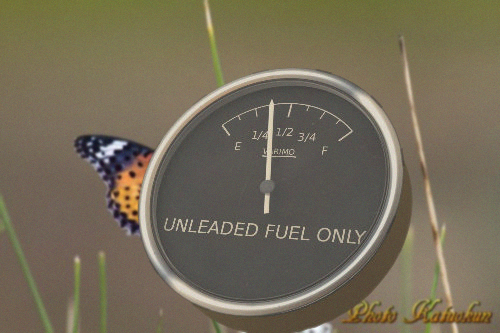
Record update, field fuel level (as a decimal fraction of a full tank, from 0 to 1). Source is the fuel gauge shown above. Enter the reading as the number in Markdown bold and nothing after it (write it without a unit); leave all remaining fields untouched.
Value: **0.375**
